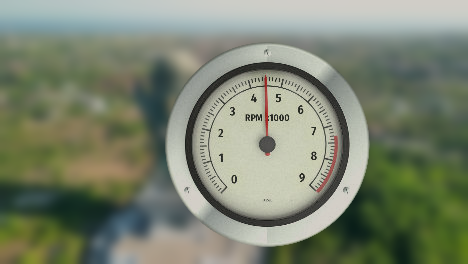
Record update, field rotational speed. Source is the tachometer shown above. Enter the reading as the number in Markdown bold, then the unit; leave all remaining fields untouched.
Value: **4500** rpm
